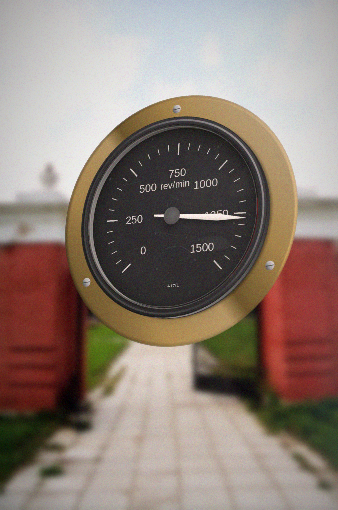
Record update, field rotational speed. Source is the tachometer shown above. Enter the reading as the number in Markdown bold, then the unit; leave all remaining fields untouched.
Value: **1275** rpm
